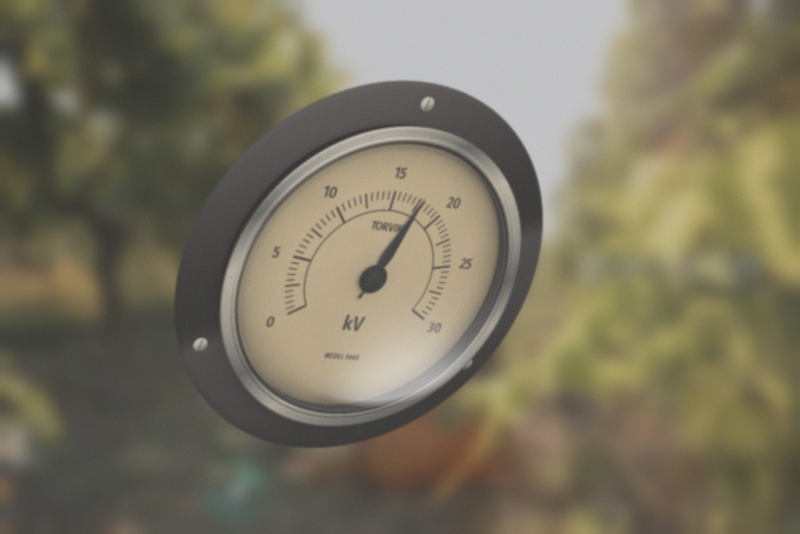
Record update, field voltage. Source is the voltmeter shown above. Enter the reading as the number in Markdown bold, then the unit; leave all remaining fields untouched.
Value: **17.5** kV
